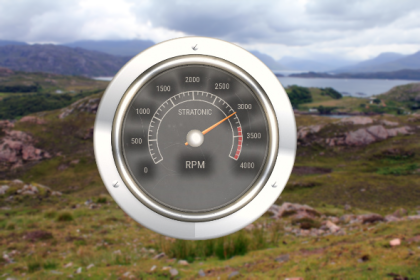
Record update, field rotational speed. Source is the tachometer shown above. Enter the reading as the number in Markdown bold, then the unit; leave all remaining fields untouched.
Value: **3000** rpm
